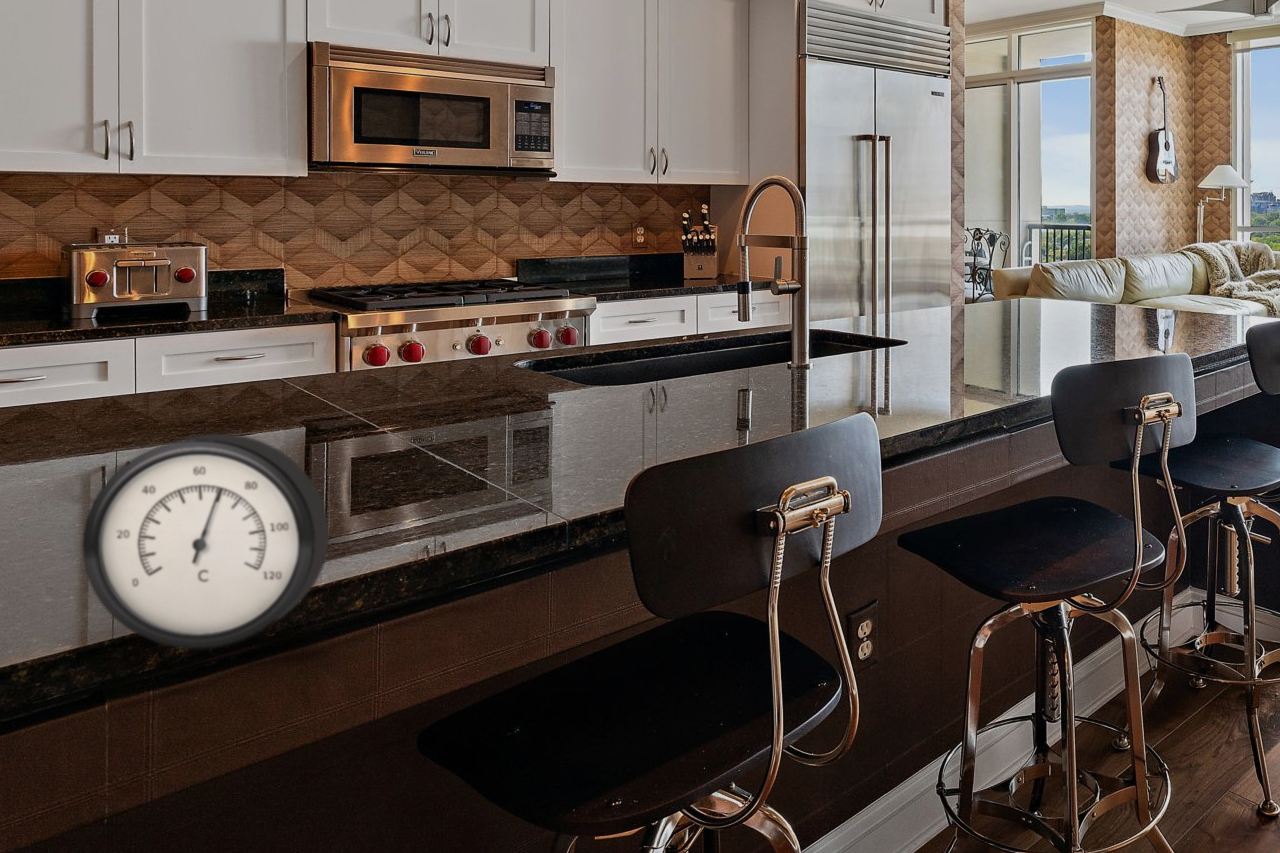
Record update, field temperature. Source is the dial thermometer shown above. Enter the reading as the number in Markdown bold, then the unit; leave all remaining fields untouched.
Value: **70** °C
